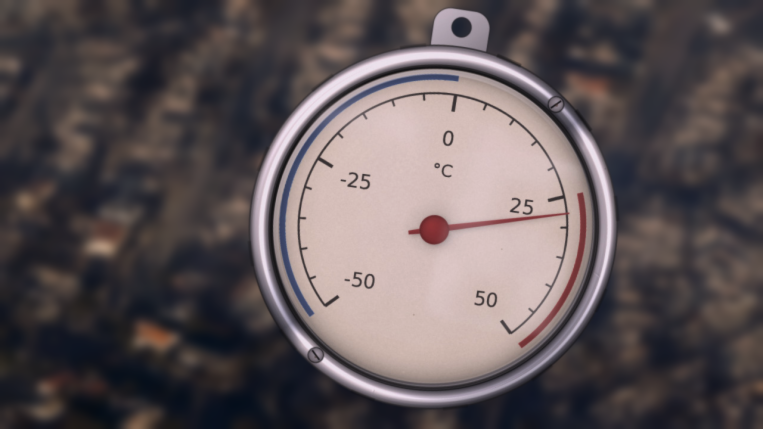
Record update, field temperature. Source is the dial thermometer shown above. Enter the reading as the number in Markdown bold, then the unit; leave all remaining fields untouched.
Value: **27.5** °C
